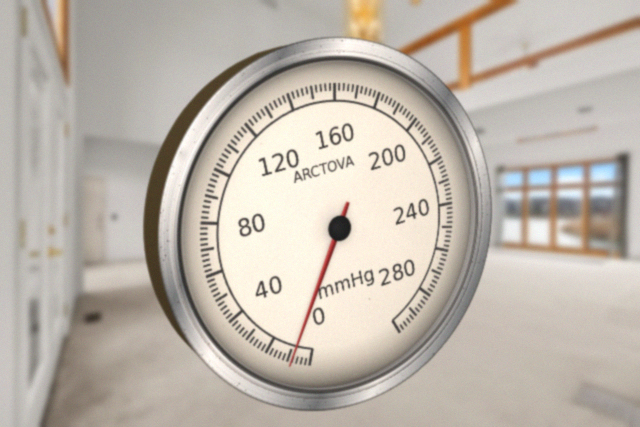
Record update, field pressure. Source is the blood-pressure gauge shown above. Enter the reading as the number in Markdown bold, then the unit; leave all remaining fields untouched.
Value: **10** mmHg
